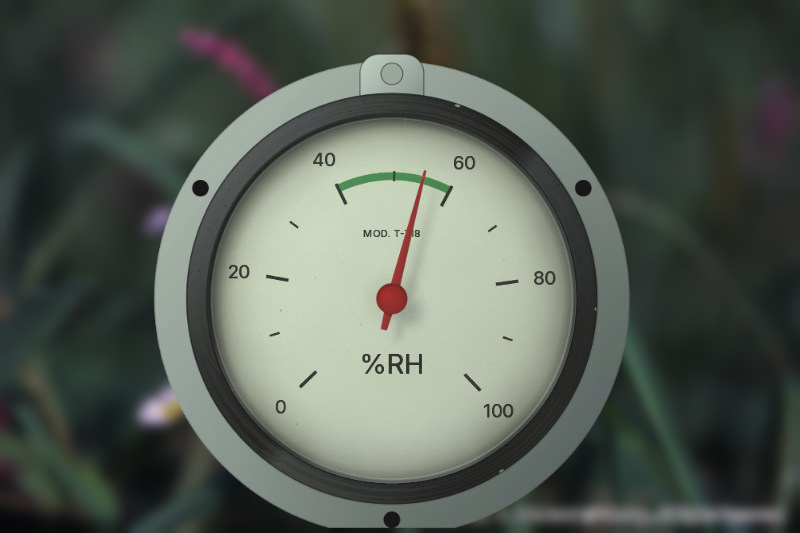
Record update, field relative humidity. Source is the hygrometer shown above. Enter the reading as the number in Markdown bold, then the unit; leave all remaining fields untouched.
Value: **55** %
